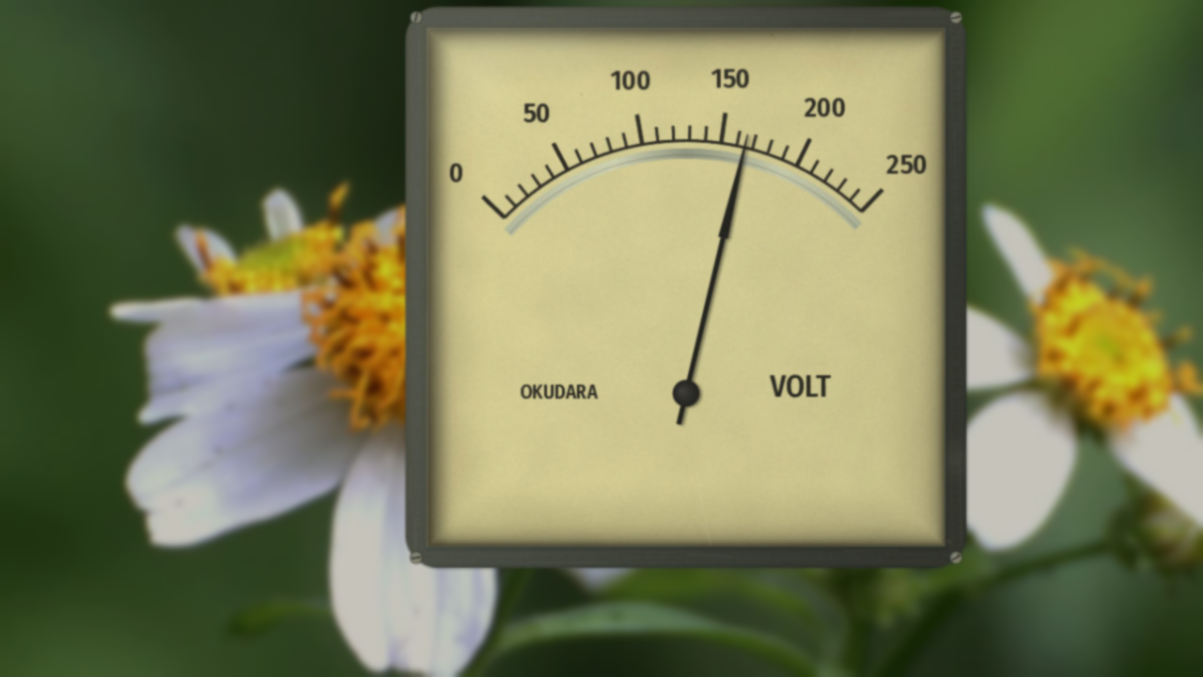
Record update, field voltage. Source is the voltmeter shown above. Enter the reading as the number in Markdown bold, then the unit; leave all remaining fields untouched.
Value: **165** V
